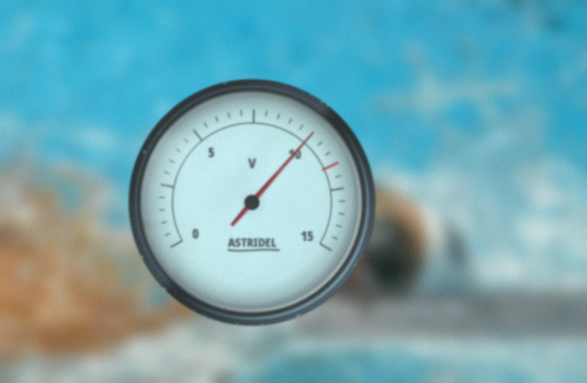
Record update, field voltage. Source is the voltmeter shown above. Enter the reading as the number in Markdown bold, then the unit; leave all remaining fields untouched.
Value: **10** V
